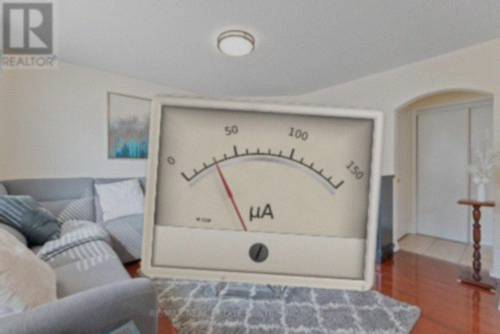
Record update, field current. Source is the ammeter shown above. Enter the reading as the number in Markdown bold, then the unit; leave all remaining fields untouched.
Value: **30** µA
